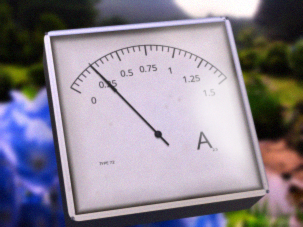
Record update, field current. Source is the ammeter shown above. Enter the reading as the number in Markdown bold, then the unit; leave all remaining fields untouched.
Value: **0.25** A
